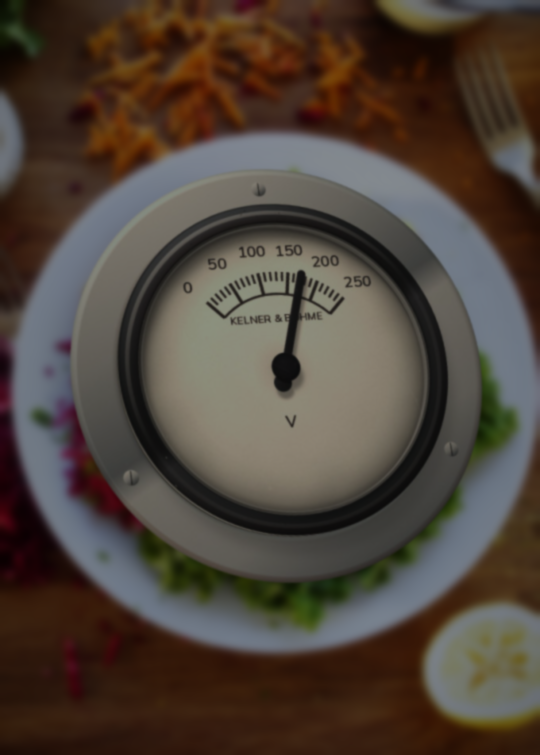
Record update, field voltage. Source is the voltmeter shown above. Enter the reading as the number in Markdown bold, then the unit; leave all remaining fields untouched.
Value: **170** V
